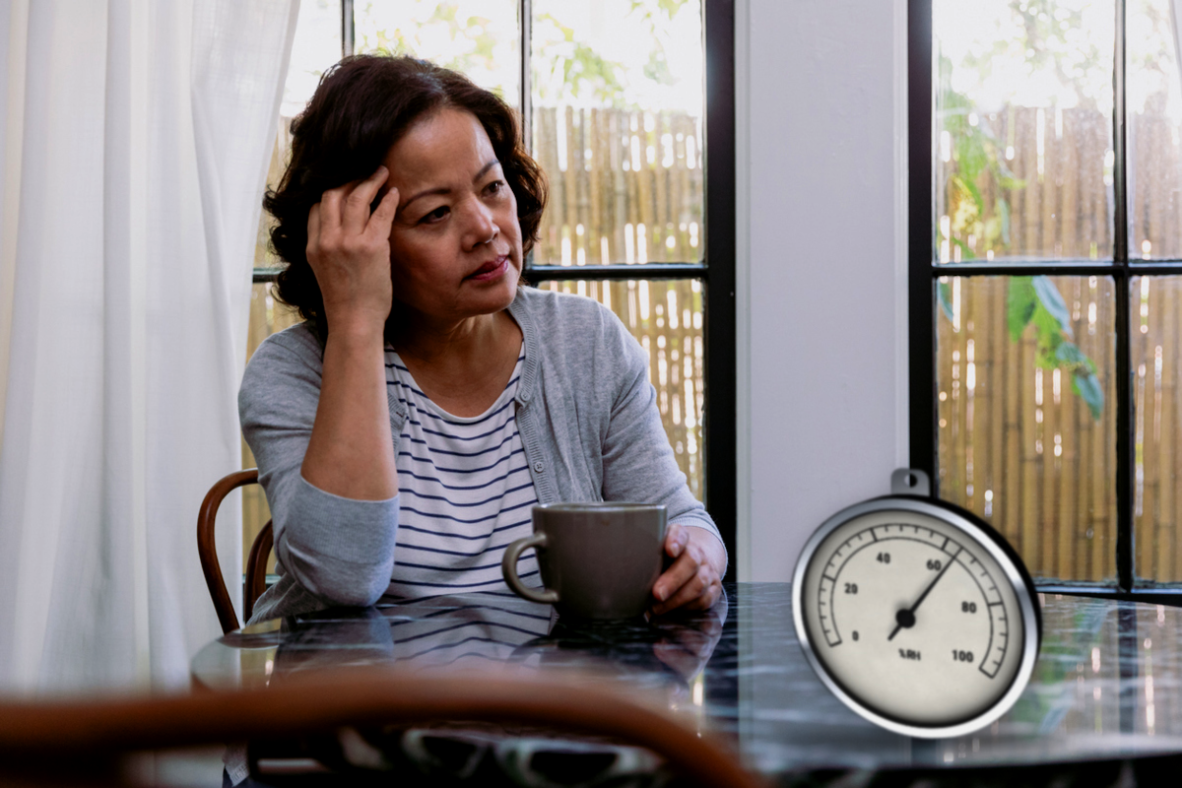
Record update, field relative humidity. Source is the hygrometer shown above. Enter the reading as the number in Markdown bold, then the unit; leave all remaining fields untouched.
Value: **64** %
